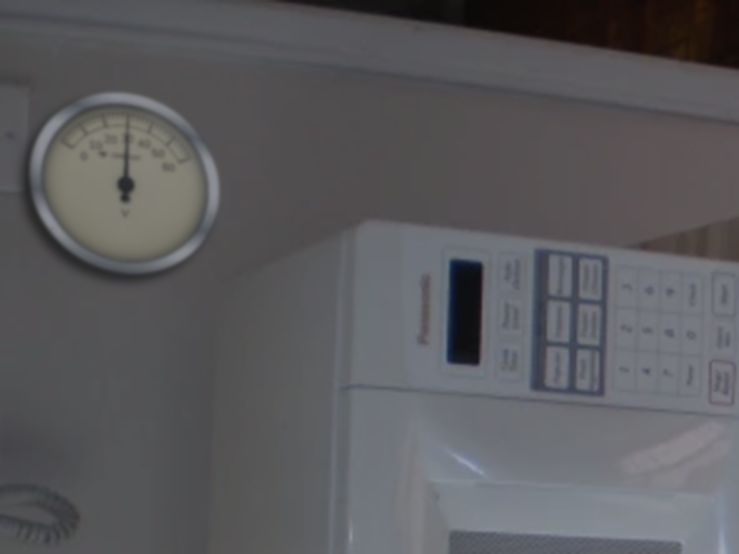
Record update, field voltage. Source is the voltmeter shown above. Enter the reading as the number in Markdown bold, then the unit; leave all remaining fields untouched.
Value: **30** V
